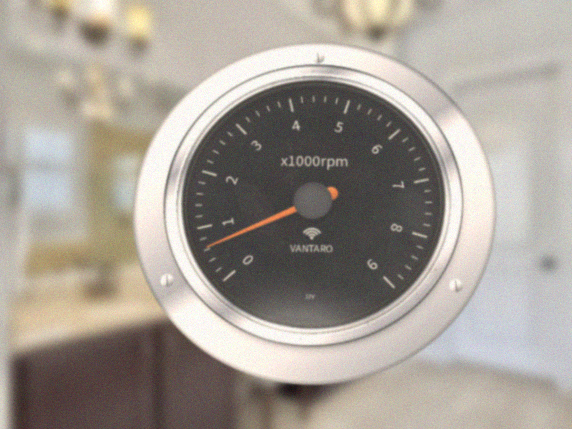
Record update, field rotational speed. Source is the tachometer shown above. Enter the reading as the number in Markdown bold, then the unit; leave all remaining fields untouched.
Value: **600** rpm
